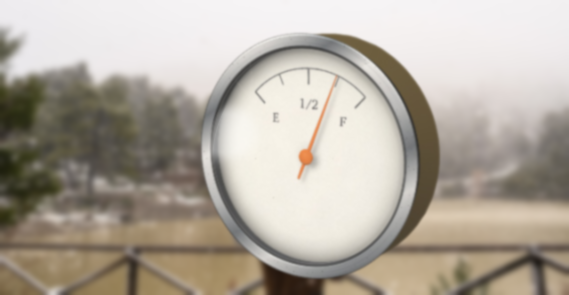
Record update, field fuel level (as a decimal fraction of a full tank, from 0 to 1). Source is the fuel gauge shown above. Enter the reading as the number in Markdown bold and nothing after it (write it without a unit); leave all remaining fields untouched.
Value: **0.75**
